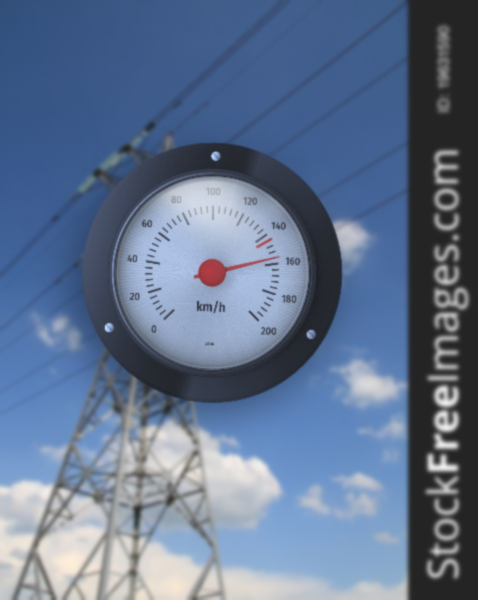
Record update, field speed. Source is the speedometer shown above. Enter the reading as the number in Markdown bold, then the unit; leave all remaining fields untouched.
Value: **156** km/h
